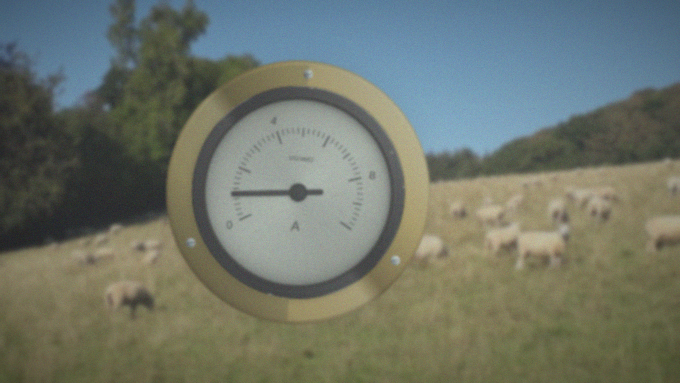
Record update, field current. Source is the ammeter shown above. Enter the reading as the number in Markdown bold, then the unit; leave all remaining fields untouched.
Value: **1** A
